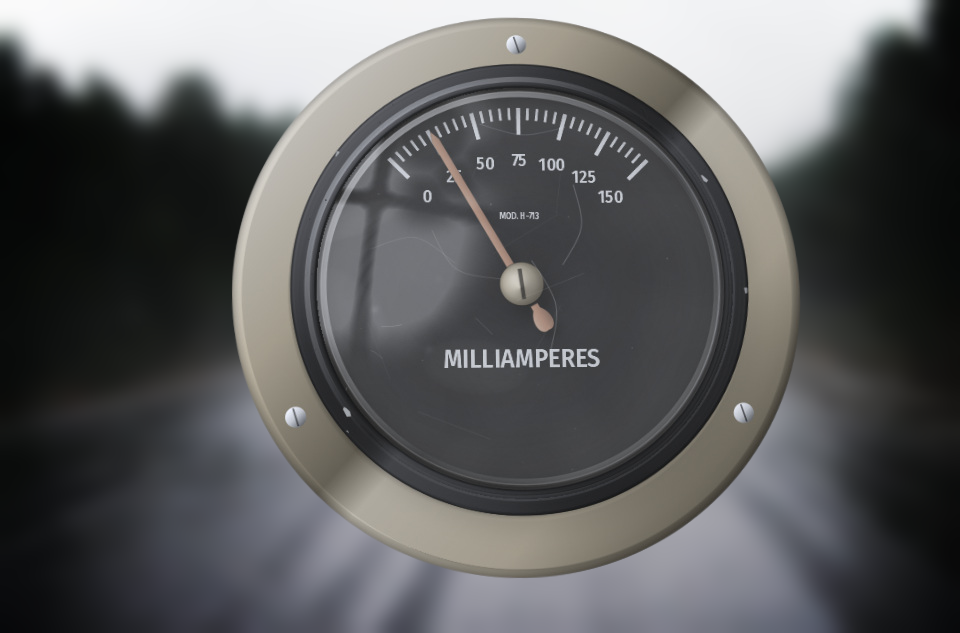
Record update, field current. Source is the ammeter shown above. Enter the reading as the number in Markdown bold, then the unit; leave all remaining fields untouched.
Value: **25** mA
